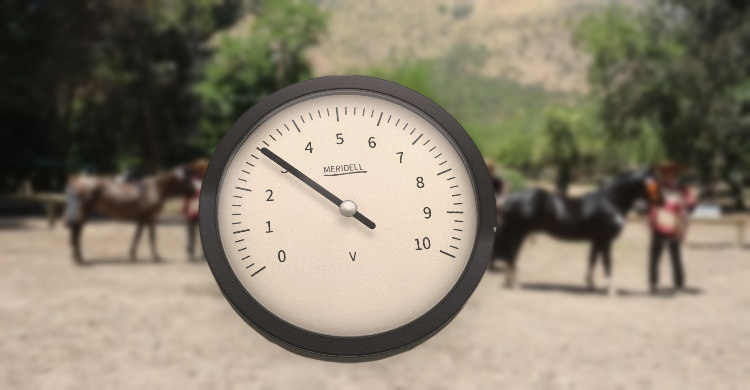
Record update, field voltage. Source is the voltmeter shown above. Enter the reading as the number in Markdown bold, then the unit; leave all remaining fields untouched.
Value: **3** V
